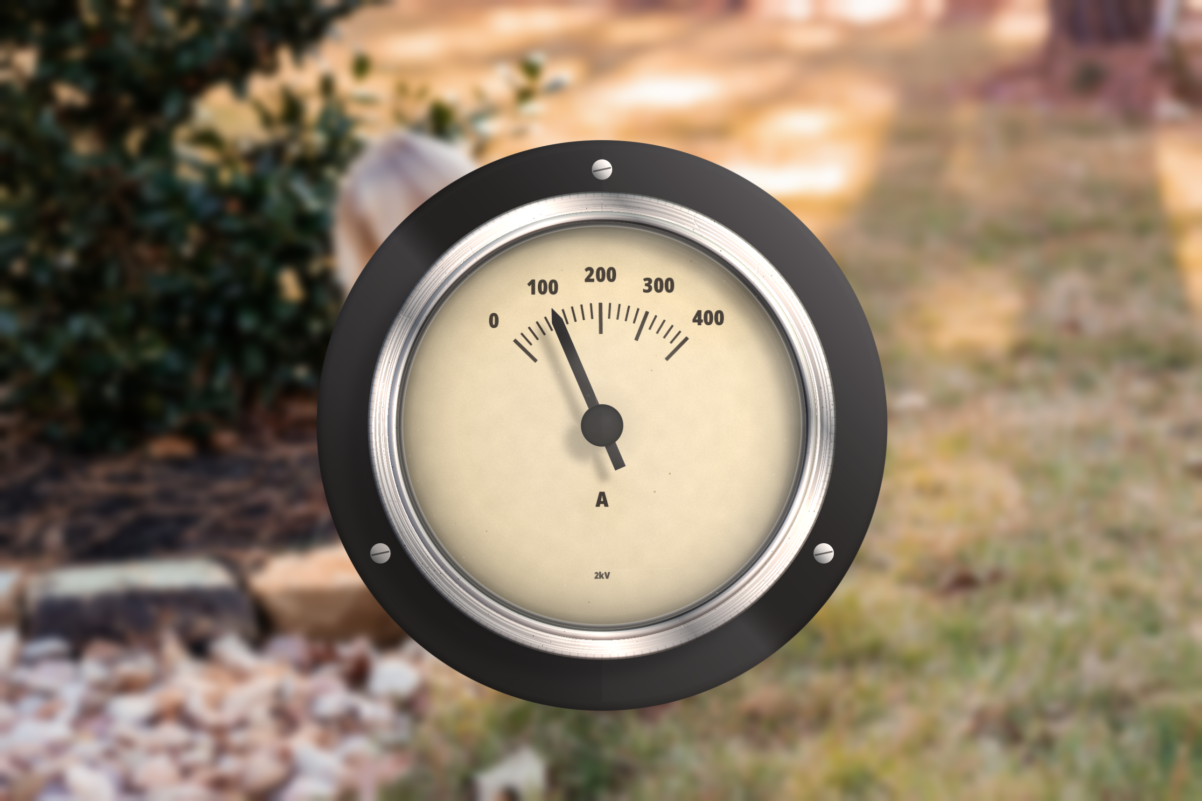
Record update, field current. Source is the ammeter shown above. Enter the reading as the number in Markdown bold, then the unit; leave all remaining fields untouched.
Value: **100** A
